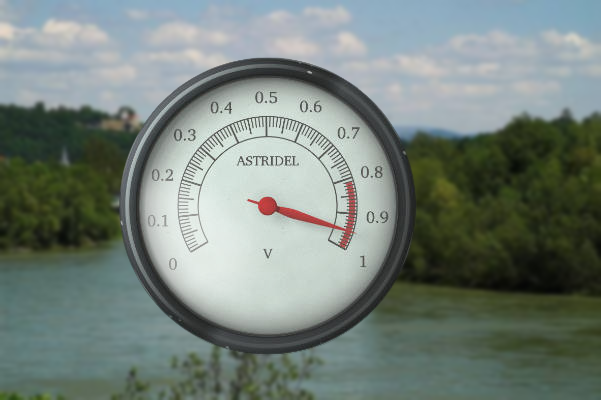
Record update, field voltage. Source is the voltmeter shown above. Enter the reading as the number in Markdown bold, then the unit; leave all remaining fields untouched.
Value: **0.95** V
